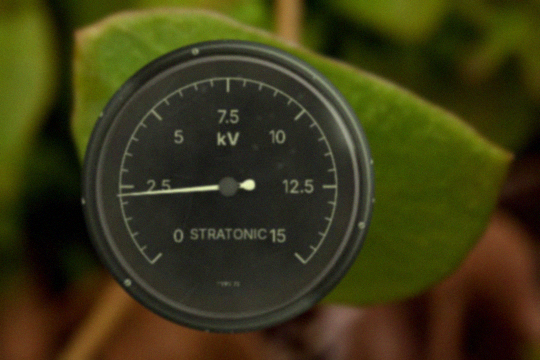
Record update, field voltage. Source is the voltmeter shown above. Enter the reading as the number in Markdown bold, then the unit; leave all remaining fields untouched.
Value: **2.25** kV
